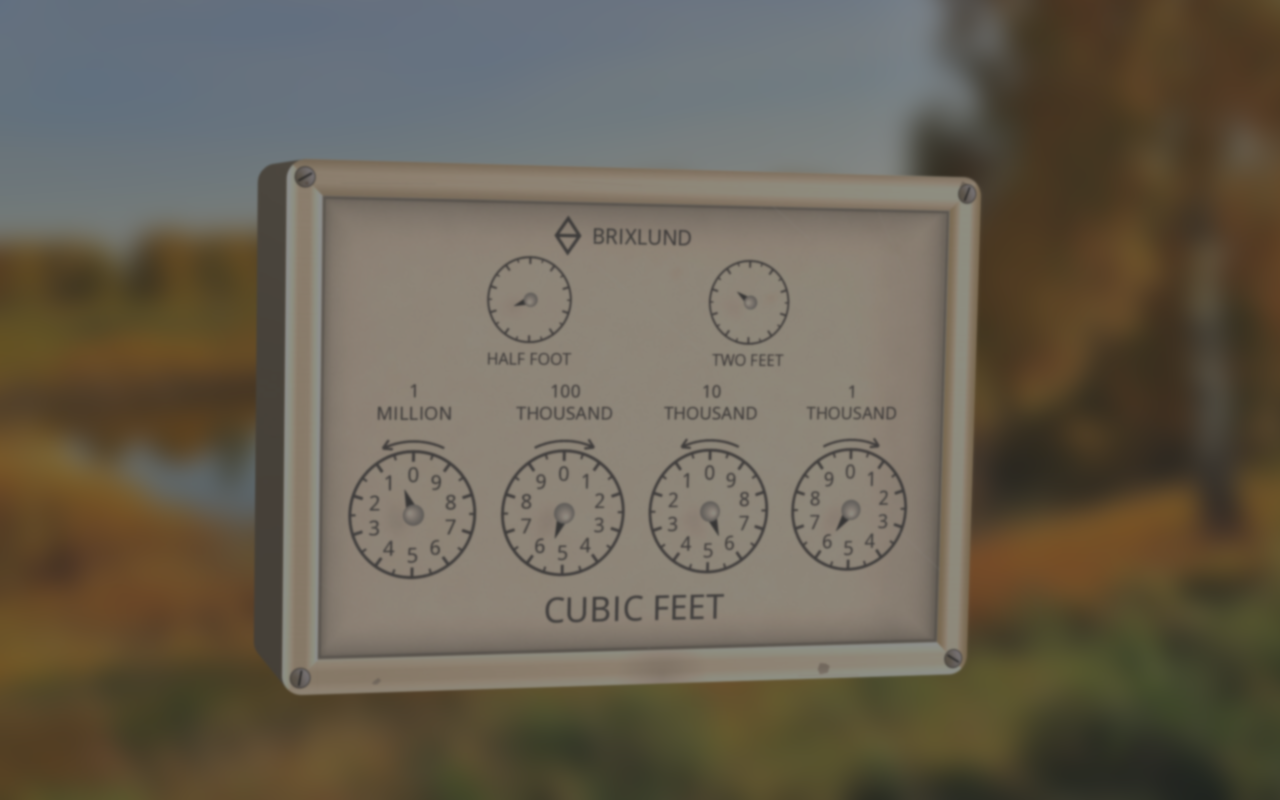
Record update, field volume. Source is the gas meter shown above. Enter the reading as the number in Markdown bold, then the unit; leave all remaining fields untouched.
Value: **55600** ft³
